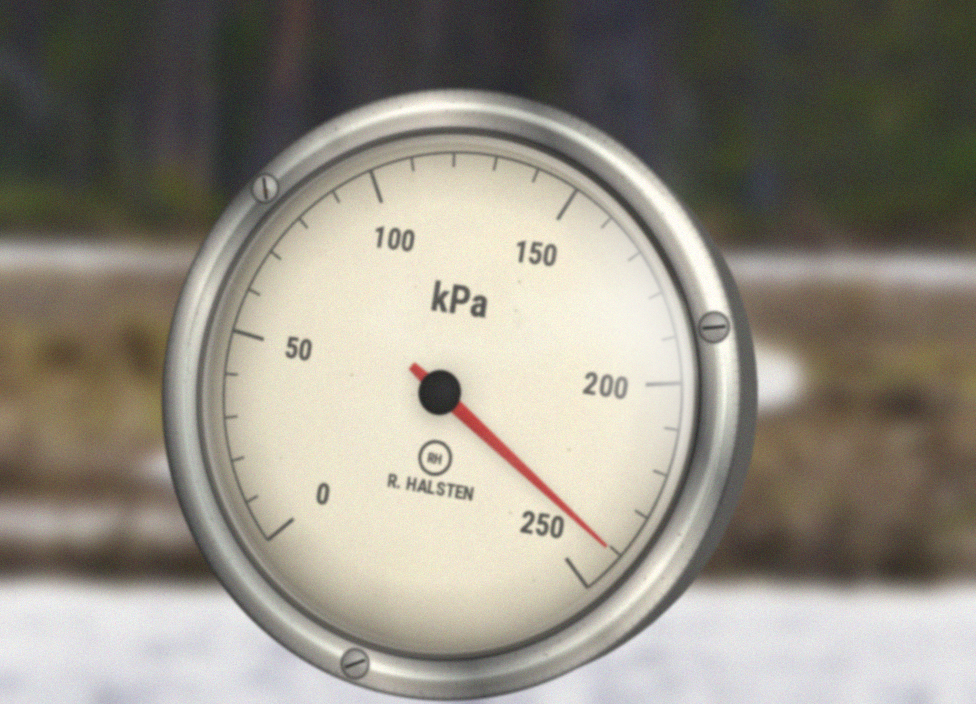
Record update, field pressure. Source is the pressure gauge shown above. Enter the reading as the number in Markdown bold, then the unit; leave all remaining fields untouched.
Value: **240** kPa
